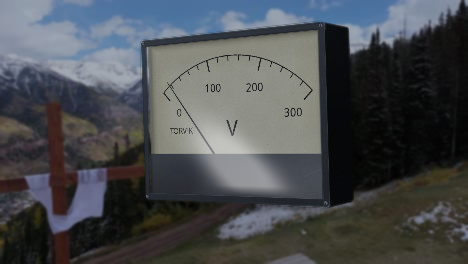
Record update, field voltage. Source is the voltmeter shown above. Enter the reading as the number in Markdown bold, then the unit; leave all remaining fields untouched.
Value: **20** V
